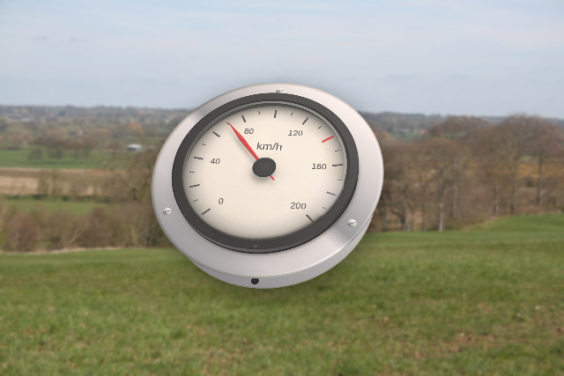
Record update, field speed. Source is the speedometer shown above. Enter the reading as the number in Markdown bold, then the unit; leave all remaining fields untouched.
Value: **70** km/h
